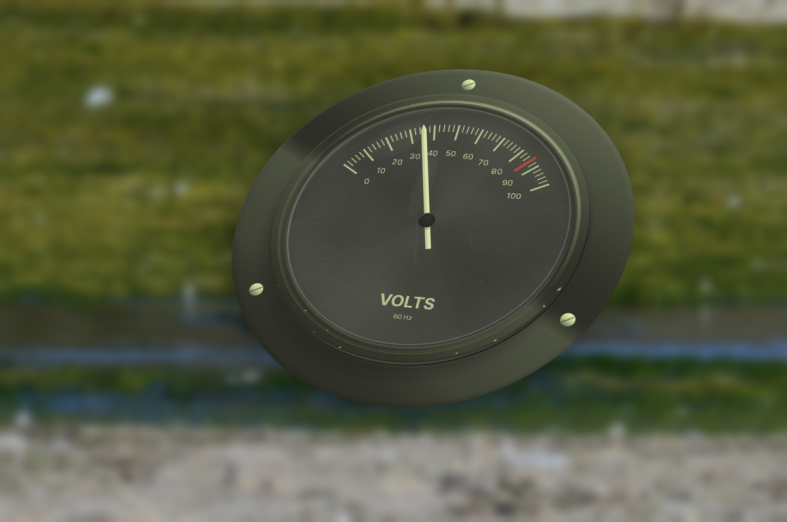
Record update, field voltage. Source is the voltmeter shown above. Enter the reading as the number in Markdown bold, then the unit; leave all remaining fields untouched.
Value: **36** V
